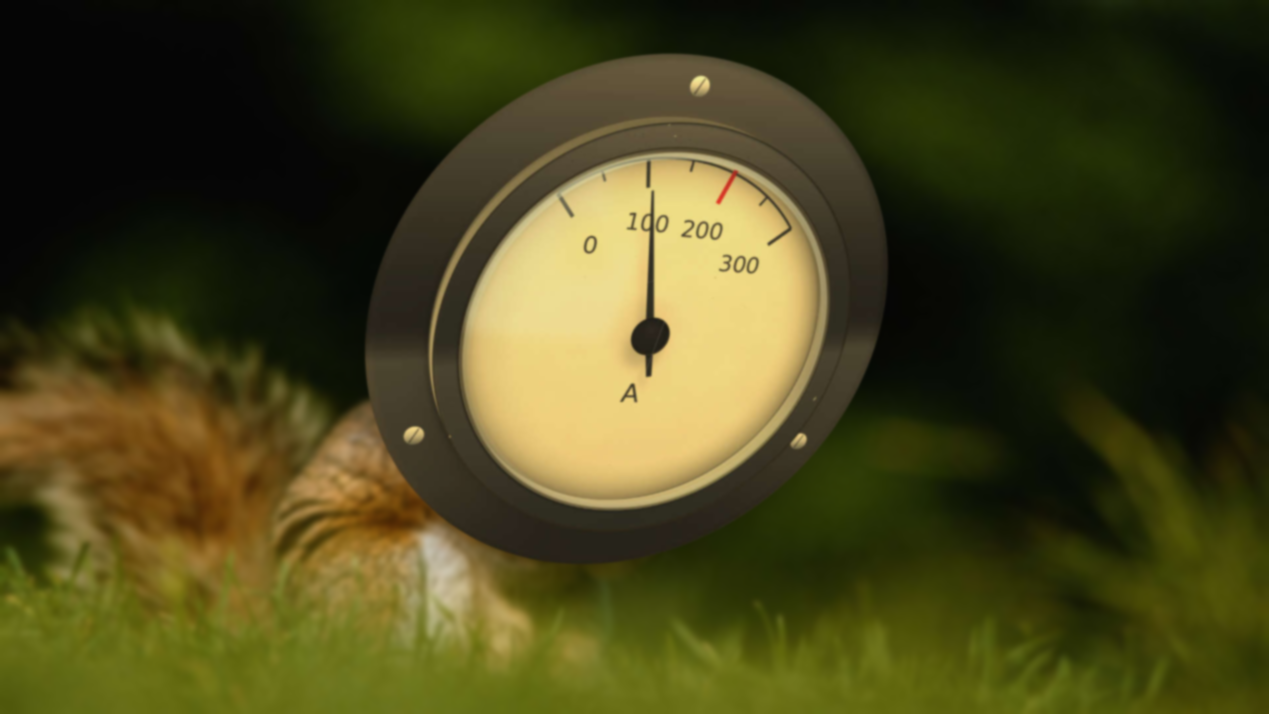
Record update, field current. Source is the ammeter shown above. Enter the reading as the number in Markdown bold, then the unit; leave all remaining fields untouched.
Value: **100** A
